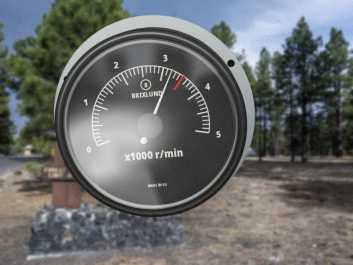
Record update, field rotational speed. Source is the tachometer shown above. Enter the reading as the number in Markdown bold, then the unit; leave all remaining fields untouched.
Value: **3200** rpm
